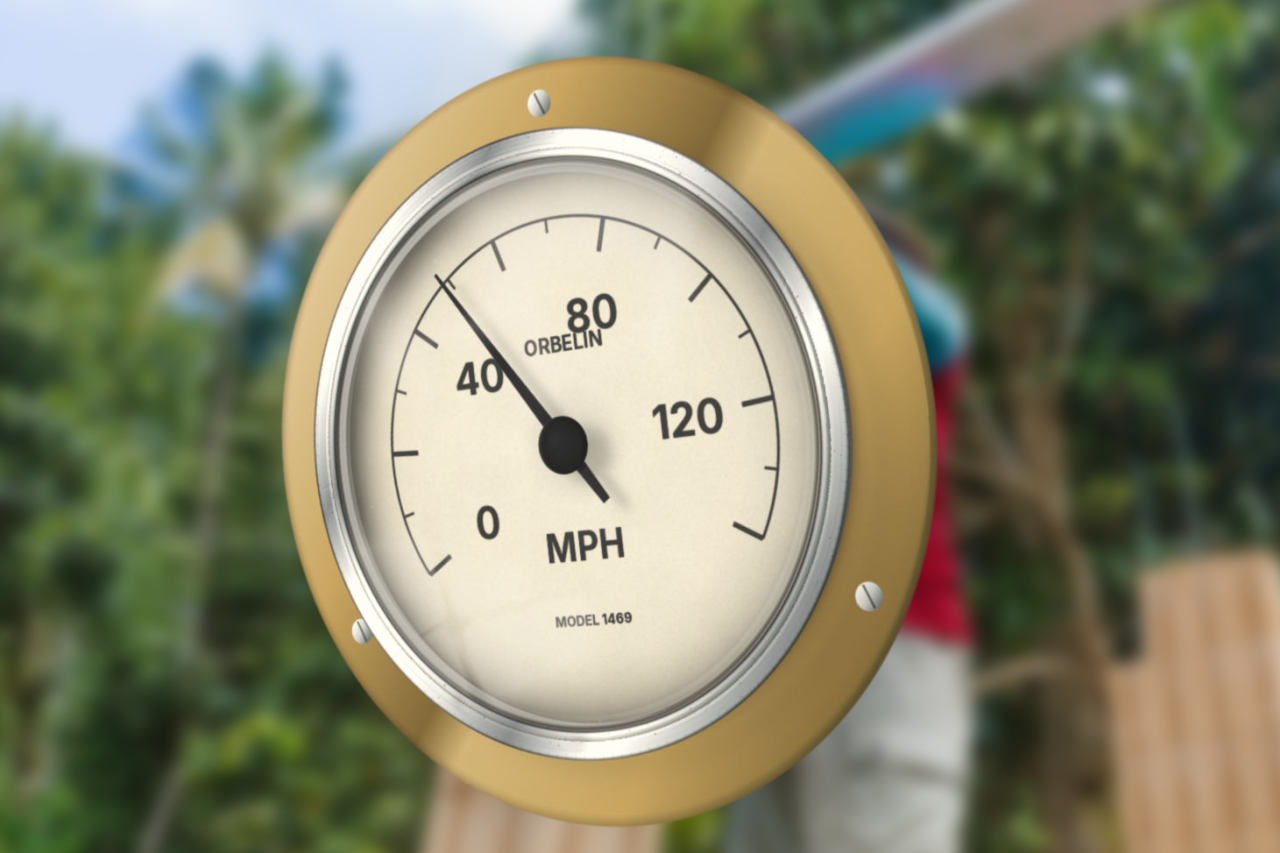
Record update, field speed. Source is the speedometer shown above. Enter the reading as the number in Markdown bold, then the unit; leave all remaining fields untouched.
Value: **50** mph
